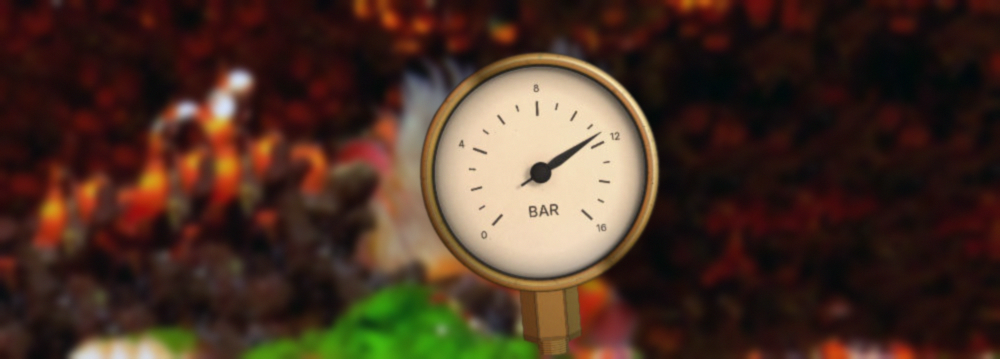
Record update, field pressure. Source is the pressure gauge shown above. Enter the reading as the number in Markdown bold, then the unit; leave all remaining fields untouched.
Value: **11.5** bar
